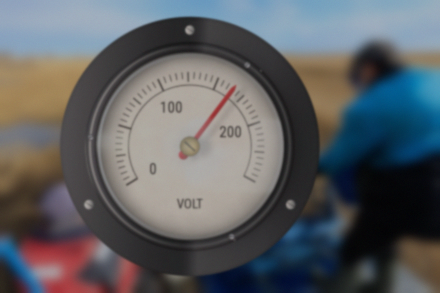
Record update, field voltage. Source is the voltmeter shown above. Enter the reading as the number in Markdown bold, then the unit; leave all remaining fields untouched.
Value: **165** V
